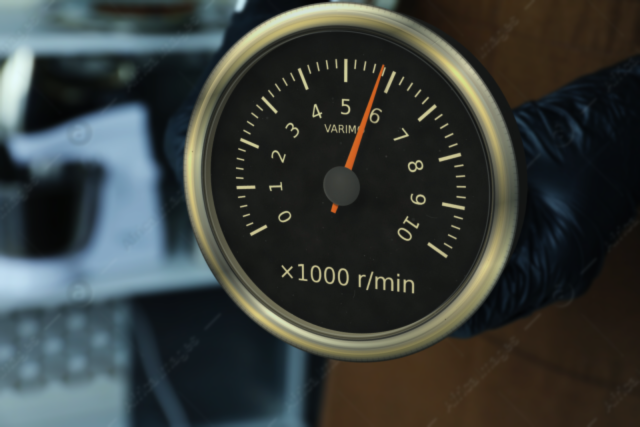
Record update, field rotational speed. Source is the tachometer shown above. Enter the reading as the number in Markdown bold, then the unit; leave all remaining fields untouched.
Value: **5800** rpm
